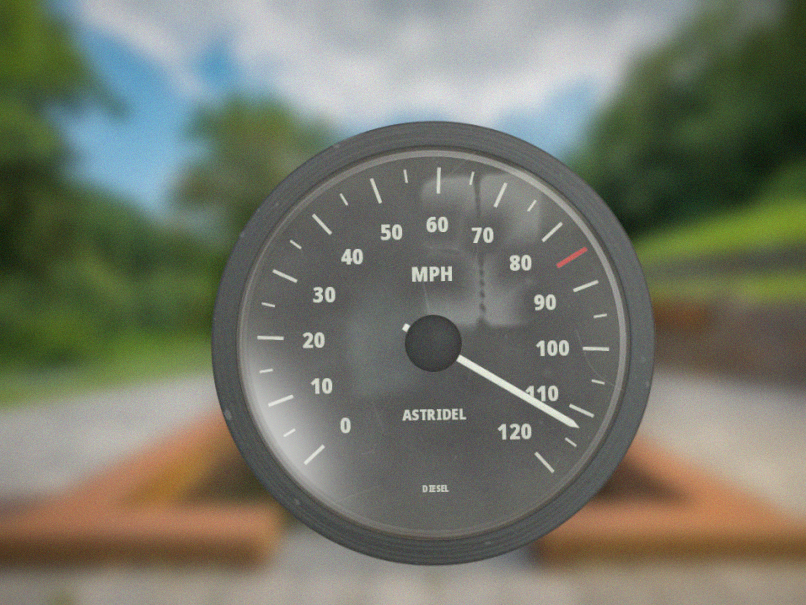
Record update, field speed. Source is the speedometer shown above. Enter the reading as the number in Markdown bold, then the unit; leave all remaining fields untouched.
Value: **112.5** mph
